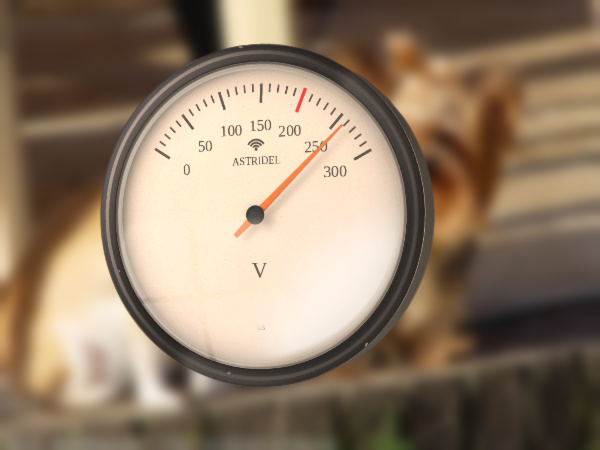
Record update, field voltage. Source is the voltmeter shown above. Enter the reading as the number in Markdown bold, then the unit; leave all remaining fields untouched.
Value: **260** V
